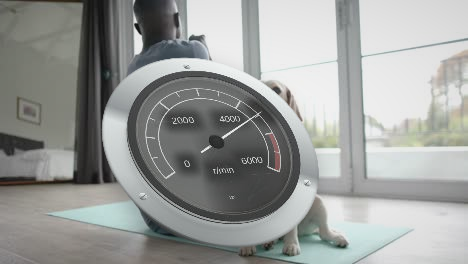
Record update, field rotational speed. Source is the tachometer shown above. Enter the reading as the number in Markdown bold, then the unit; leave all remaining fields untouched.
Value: **4500** rpm
